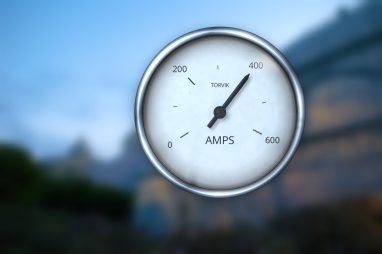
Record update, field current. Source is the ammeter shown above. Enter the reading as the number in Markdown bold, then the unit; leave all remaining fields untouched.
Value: **400** A
